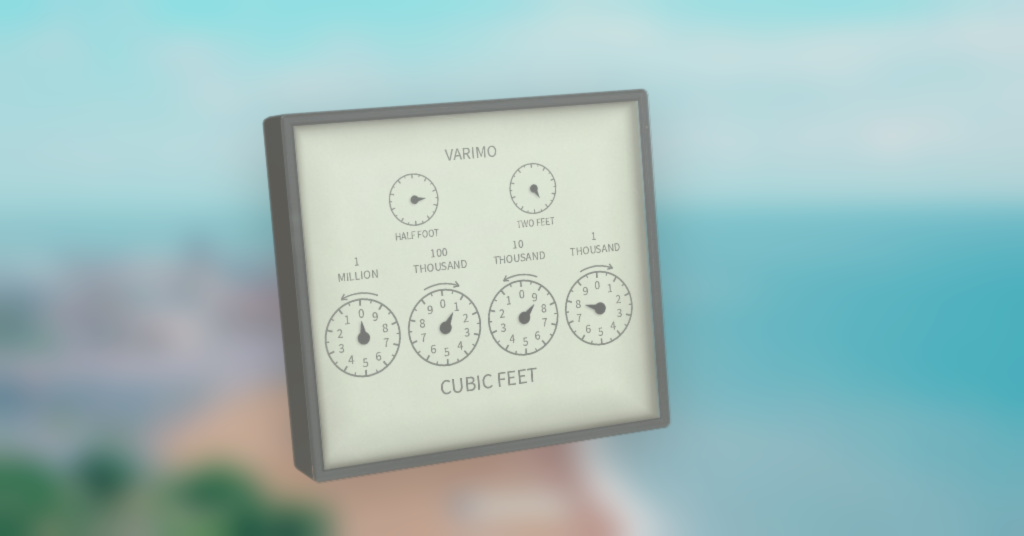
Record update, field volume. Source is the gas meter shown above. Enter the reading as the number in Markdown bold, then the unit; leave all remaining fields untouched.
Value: **8800** ft³
